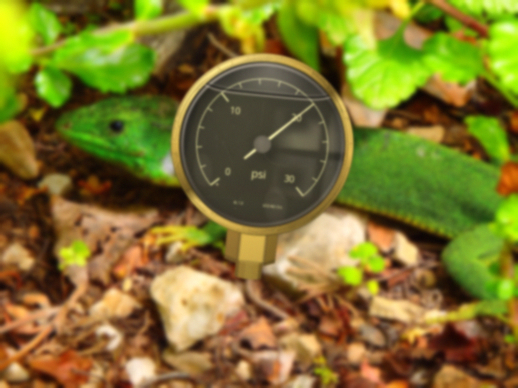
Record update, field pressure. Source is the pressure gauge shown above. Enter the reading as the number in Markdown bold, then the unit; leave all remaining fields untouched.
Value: **20** psi
